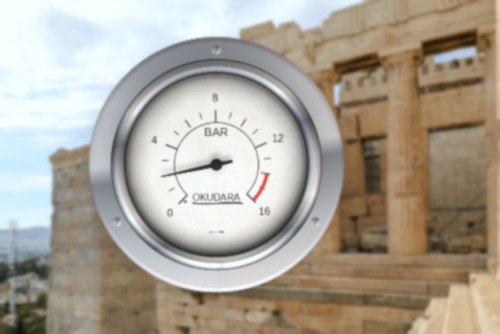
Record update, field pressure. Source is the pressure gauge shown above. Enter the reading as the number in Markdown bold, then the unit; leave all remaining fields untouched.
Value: **2** bar
